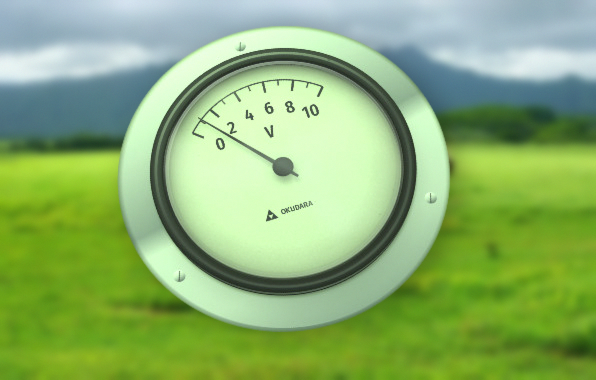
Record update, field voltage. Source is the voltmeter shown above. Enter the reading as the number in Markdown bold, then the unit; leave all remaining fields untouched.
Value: **1** V
